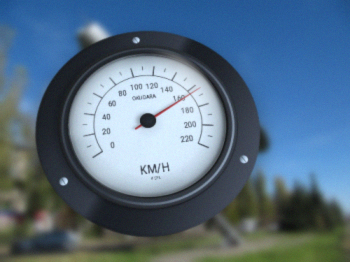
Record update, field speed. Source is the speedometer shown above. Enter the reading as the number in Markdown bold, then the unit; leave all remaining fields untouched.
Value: **165** km/h
